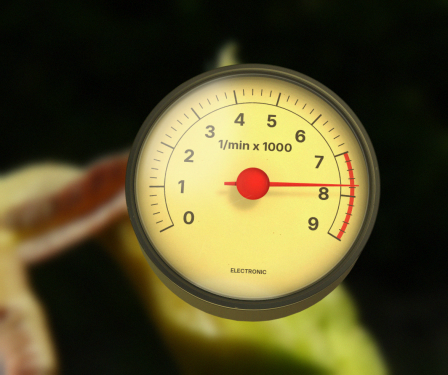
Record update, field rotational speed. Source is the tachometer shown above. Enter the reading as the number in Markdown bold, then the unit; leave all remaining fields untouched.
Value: **7800** rpm
